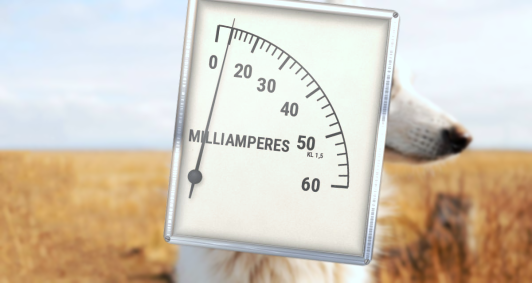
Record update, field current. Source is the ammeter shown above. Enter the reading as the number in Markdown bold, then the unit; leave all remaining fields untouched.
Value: **10** mA
